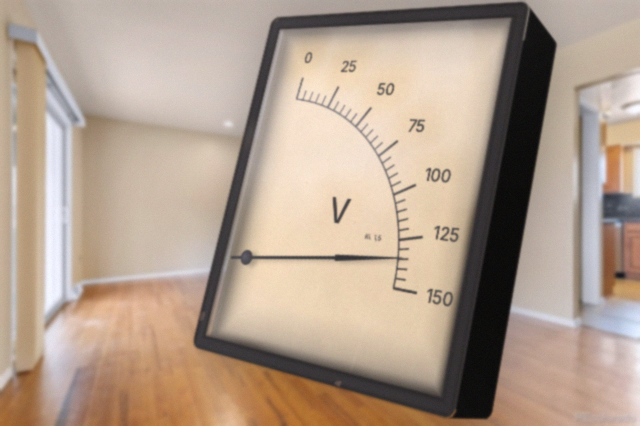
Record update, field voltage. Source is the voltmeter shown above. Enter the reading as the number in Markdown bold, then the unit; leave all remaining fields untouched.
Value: **135** V
